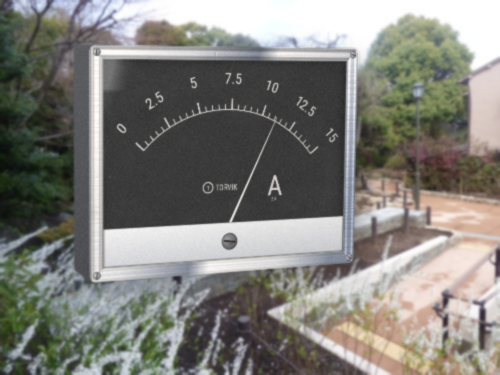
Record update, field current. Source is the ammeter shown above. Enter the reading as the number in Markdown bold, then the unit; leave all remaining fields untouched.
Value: **11** A
